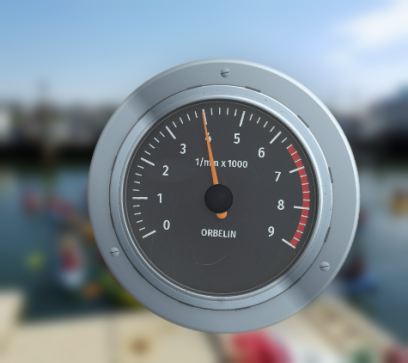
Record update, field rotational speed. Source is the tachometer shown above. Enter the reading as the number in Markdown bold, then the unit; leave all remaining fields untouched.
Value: **4000** rpm
